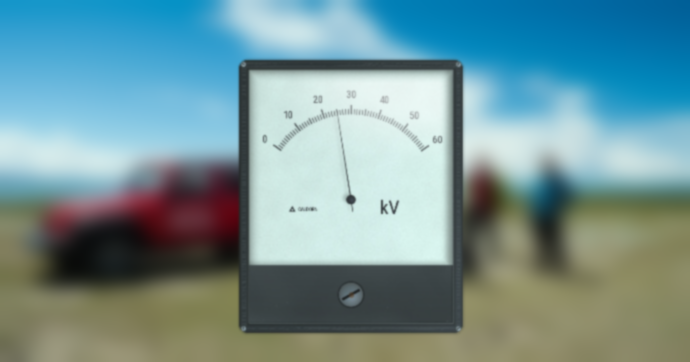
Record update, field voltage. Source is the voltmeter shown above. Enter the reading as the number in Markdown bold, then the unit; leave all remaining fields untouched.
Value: **25** kV
